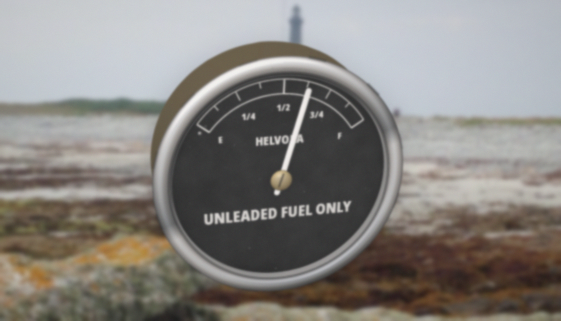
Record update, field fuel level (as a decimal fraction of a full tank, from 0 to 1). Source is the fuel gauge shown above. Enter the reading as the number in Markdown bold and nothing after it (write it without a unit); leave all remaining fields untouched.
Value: **0.625**
